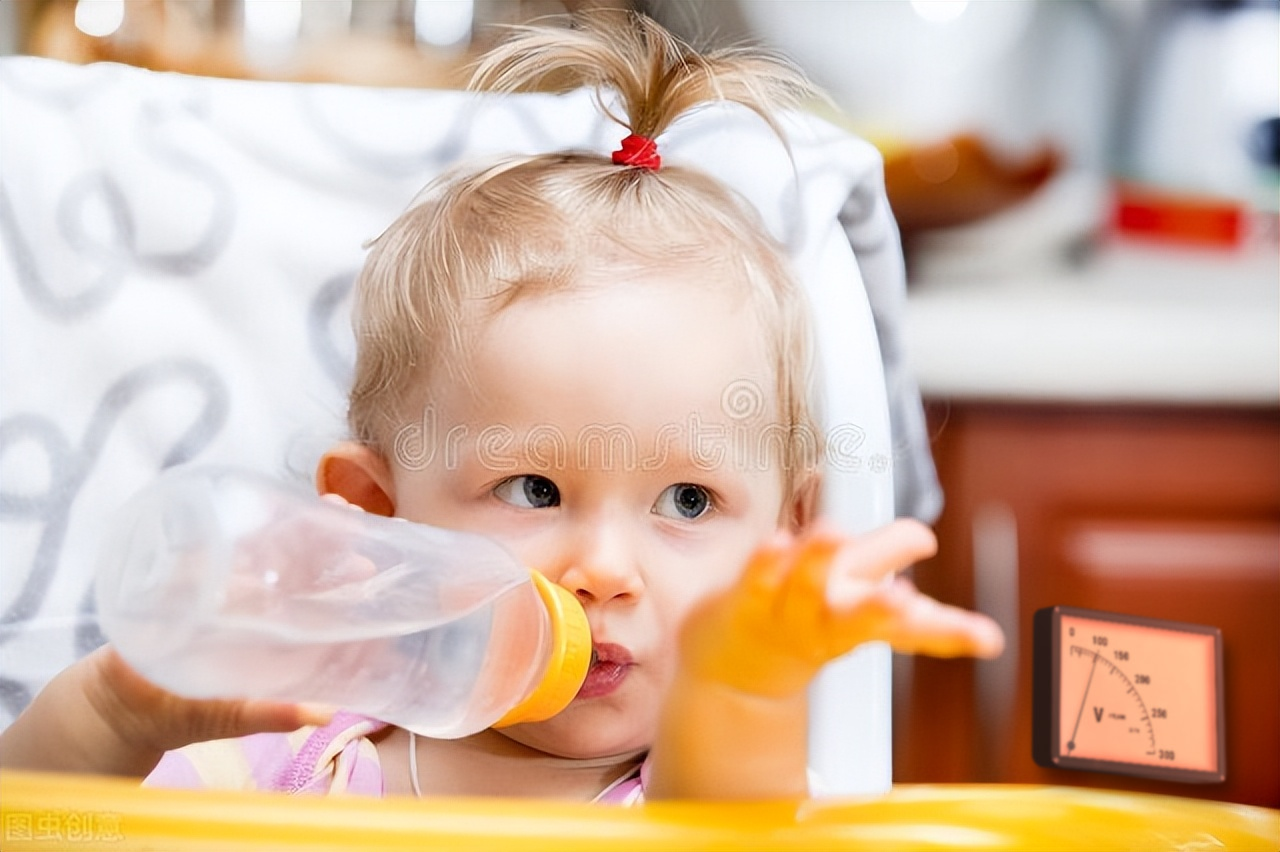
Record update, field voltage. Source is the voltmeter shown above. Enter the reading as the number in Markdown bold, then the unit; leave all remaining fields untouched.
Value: **100** V
